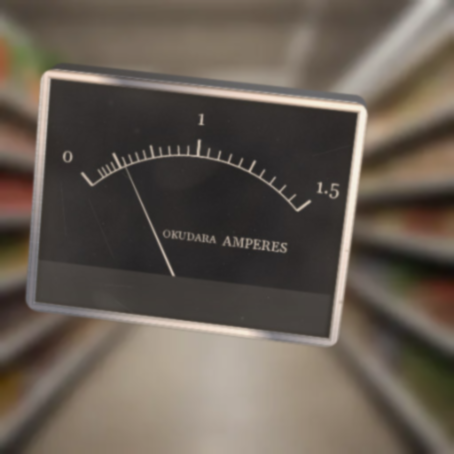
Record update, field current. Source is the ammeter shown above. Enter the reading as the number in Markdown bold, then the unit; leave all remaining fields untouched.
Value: **0.55** A
